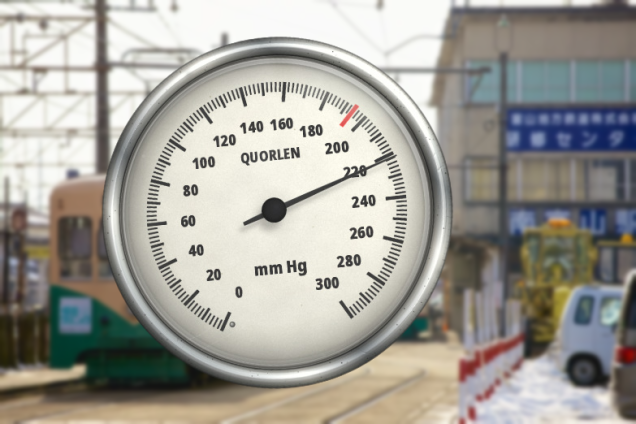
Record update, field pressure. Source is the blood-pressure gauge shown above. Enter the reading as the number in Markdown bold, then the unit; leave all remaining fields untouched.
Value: **222** mmHg
